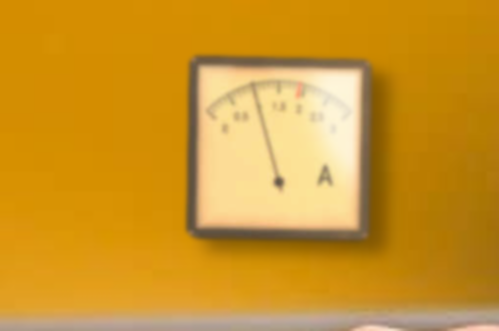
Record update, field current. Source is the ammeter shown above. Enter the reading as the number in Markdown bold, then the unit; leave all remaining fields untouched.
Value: **1** A
